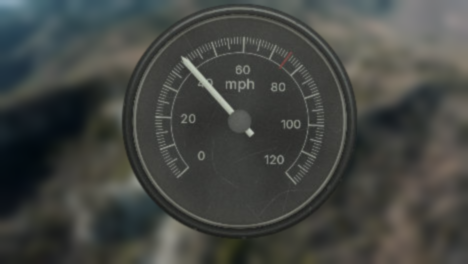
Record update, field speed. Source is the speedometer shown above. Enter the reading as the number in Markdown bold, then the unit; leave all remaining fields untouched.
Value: **40** mph
